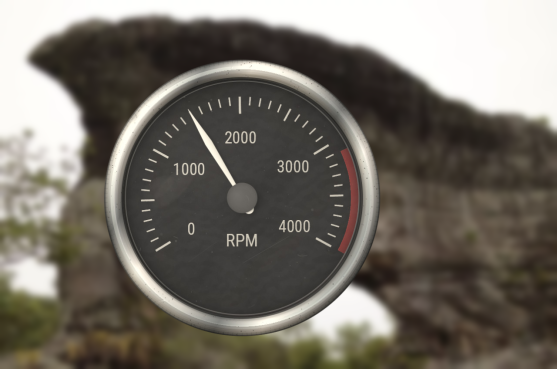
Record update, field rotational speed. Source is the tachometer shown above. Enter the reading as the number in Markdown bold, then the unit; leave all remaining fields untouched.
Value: **1500** rpm
